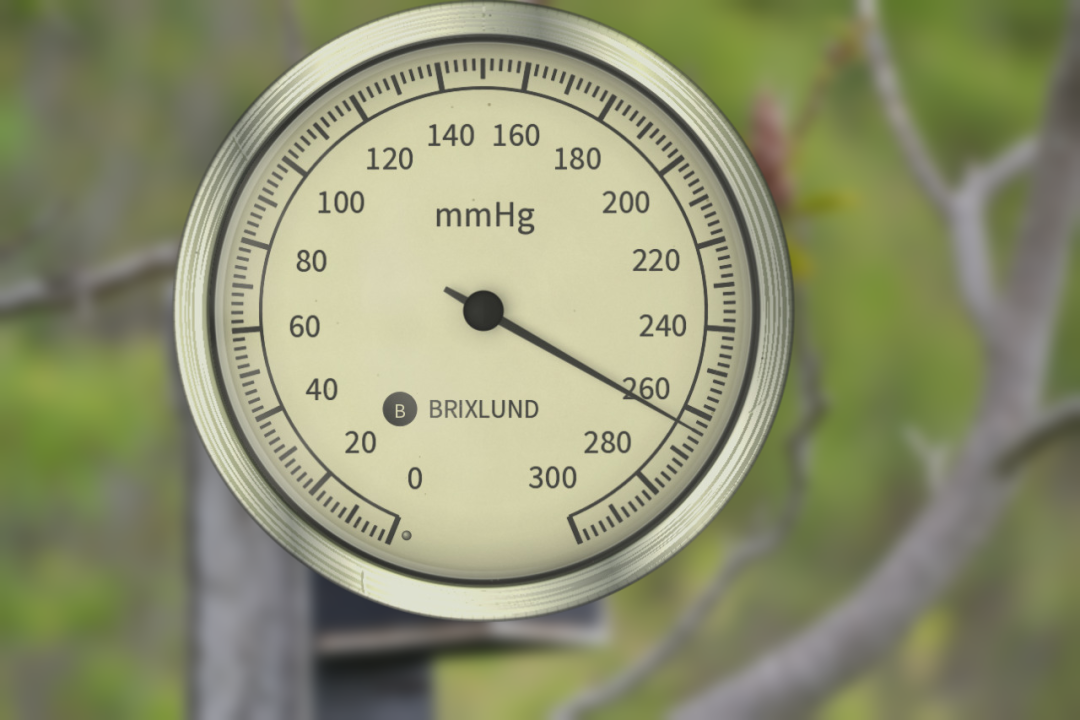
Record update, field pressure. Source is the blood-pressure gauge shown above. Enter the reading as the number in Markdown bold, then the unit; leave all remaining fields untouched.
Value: **264** mmHg
